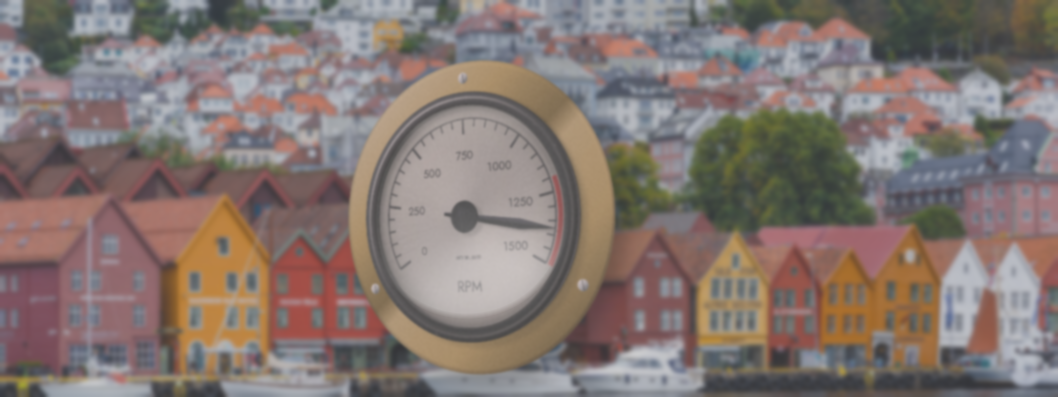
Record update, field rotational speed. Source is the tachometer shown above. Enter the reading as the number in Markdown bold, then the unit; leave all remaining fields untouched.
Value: **1375** rpm
